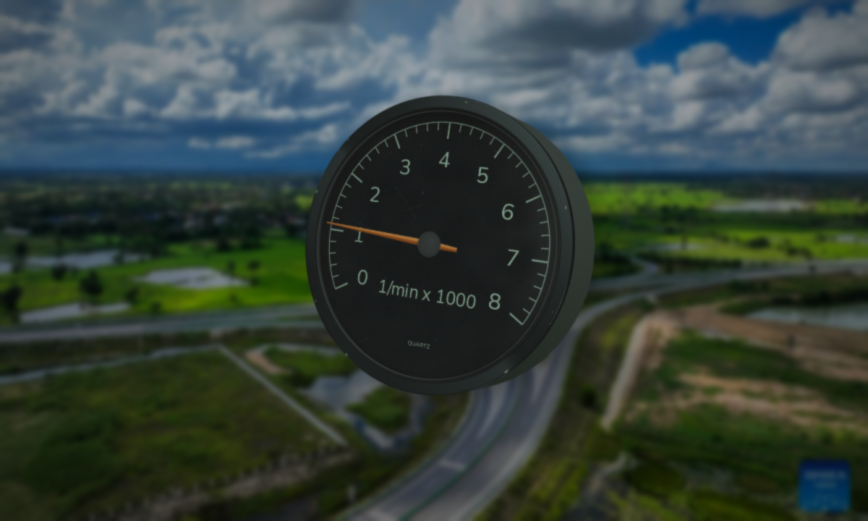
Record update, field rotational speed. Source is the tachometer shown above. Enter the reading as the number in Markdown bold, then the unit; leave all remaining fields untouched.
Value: **1100** rpm
